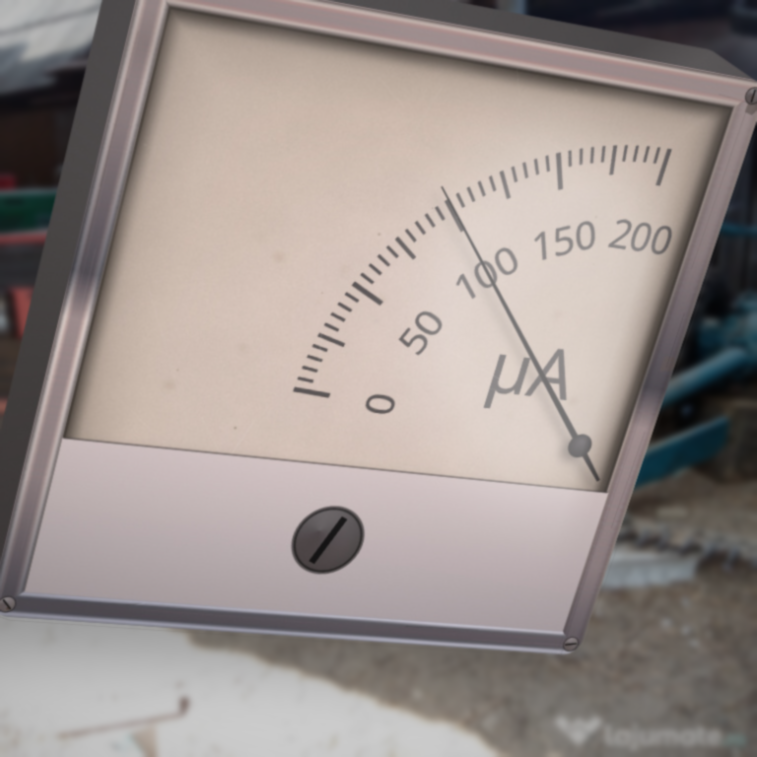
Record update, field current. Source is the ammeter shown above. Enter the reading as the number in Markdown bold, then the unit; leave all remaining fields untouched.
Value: **100** µA
